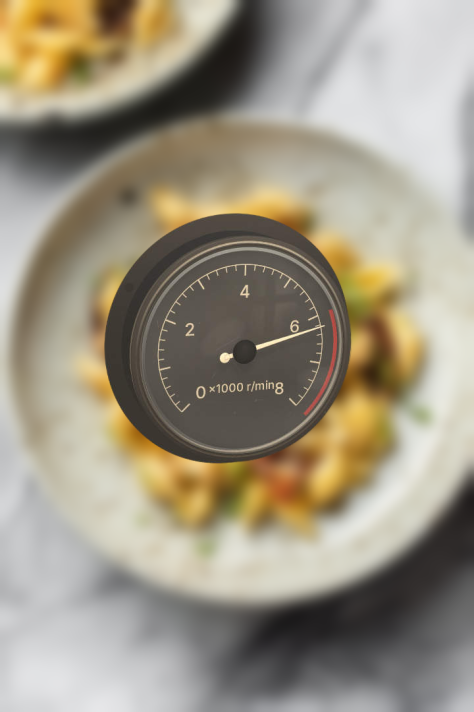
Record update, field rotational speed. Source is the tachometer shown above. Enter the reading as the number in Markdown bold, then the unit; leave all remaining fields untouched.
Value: **6200** rpm
